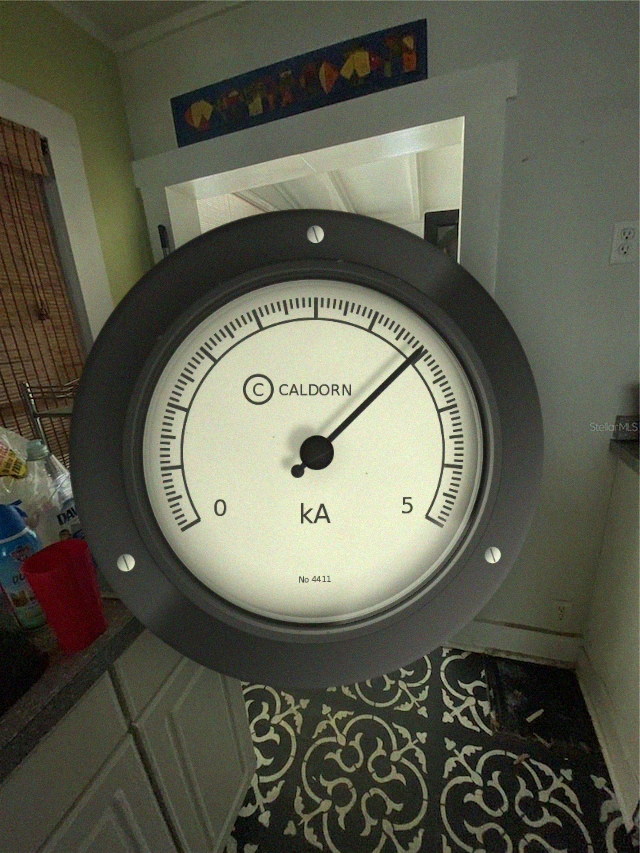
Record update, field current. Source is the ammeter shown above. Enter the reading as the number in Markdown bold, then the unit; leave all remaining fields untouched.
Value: **3.45** kA
